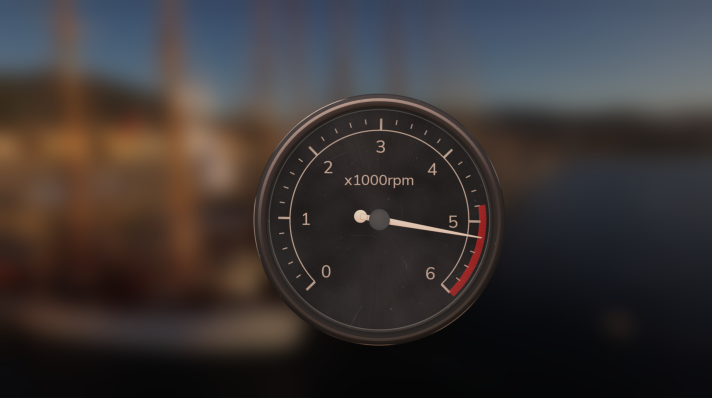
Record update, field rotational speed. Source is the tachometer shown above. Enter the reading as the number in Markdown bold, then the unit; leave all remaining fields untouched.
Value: **5200** rpm
